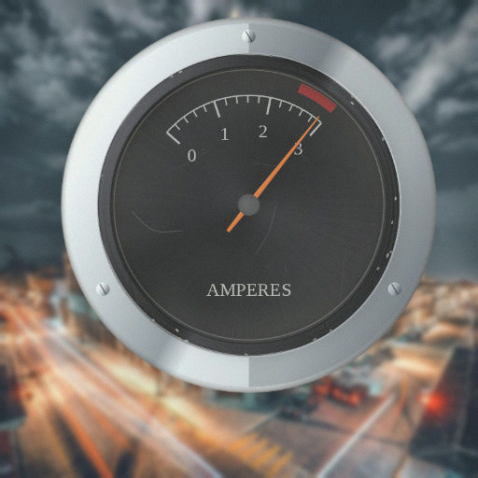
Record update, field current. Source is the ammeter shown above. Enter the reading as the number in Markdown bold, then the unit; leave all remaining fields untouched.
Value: **2.9** A
